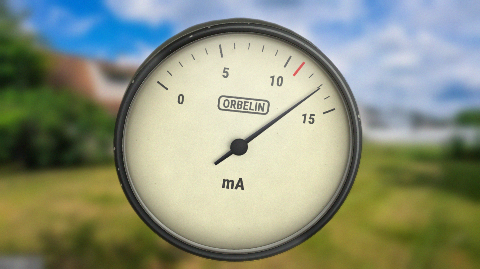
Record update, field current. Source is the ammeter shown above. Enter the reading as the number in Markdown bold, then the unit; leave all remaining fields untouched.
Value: **13** mA
